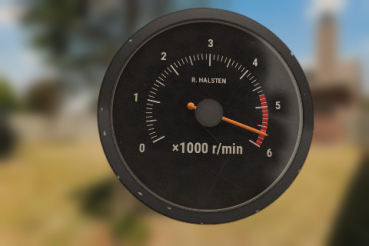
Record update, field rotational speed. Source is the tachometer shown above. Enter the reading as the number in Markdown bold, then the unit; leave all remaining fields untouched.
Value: **5700** rpm
